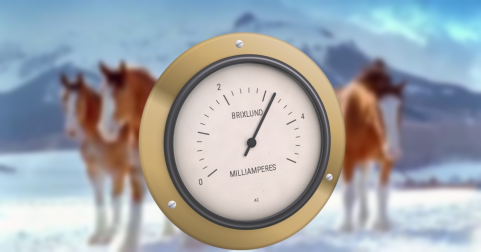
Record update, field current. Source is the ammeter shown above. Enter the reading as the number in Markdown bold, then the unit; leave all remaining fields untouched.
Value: **3.2** mA
